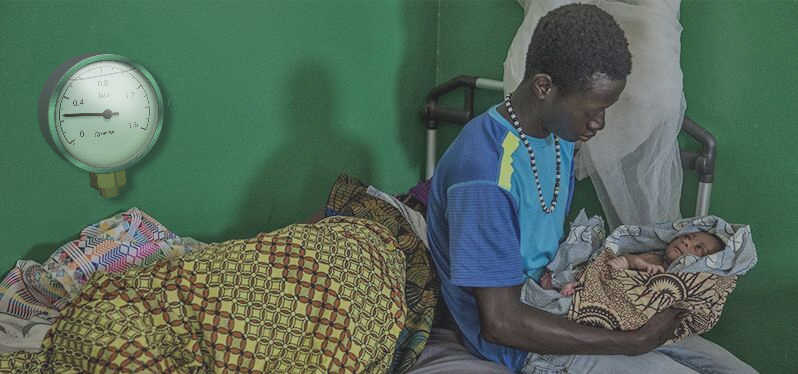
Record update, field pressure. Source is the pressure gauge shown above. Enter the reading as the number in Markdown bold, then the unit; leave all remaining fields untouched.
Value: **0.25** bar
